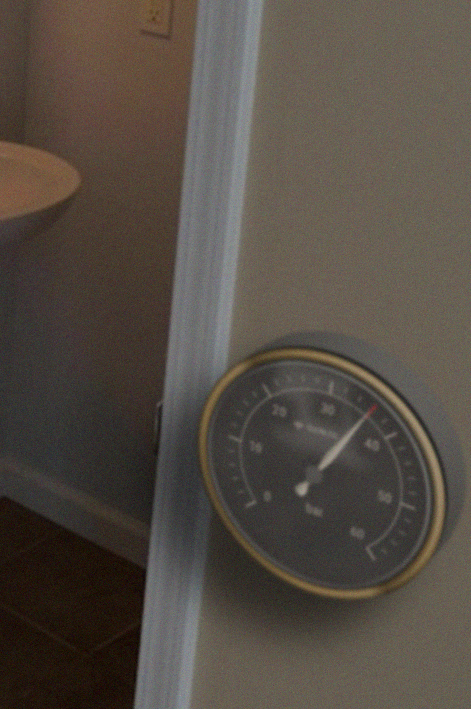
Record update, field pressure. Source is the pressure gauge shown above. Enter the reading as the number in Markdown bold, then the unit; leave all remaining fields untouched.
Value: **36** bar
